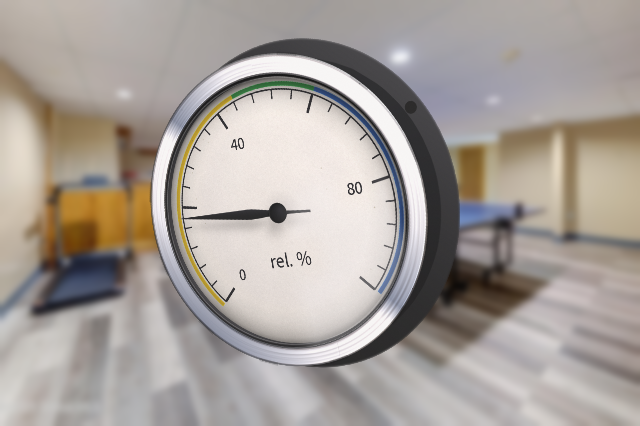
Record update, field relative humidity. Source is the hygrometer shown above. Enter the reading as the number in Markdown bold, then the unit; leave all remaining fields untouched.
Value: **18** %
